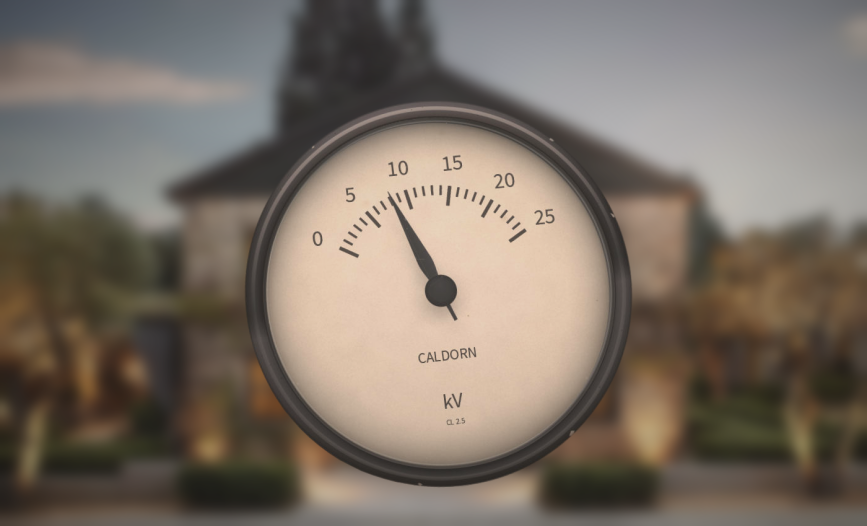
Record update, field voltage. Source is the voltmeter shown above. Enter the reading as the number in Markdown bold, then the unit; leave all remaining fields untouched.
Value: **8** kV
